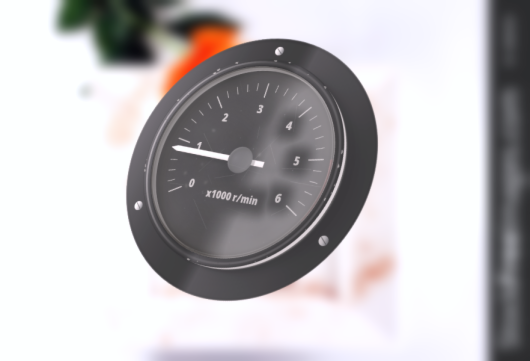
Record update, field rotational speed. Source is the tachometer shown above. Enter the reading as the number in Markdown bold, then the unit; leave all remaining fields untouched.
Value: **800** rpm
